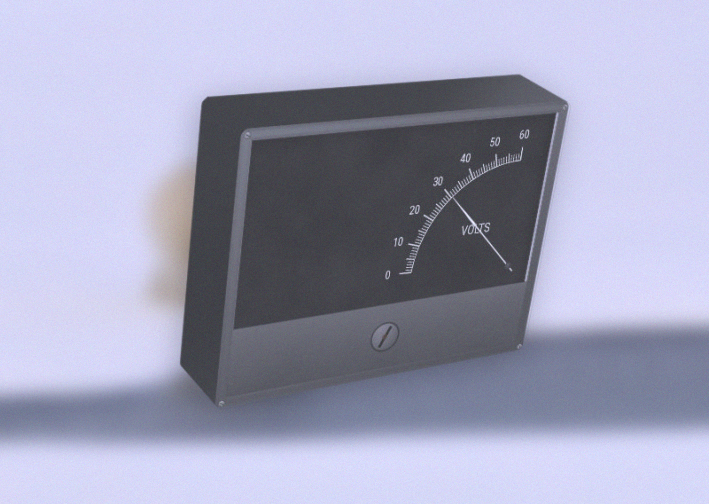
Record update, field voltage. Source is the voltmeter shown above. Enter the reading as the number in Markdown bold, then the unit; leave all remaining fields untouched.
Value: **30** V
